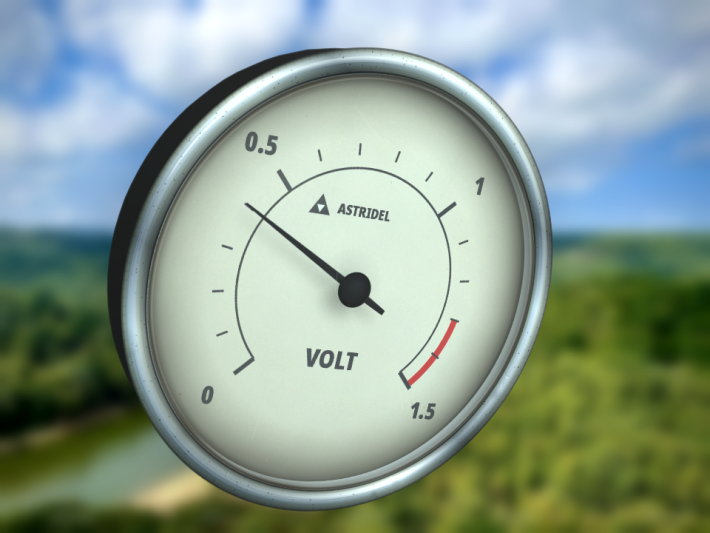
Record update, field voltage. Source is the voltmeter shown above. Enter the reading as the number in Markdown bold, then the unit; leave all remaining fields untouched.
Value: **0.4** V
